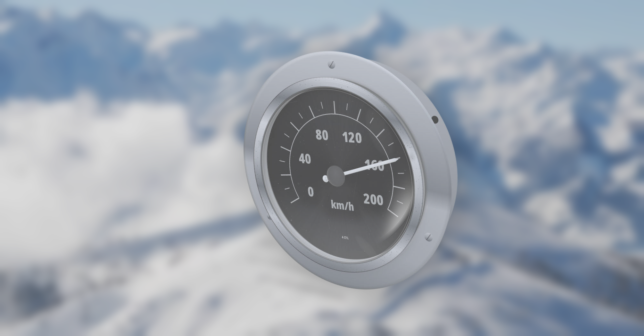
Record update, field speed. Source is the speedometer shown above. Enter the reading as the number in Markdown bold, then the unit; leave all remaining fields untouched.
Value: **160** km/h
